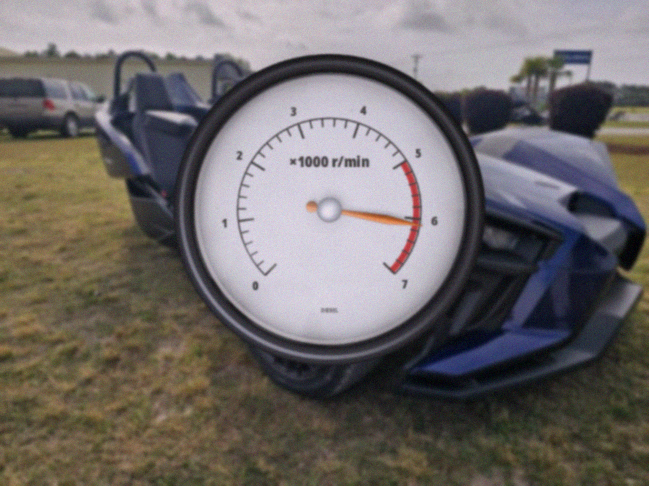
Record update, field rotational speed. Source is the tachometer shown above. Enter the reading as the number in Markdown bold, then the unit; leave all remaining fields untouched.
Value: **6100** rpm
